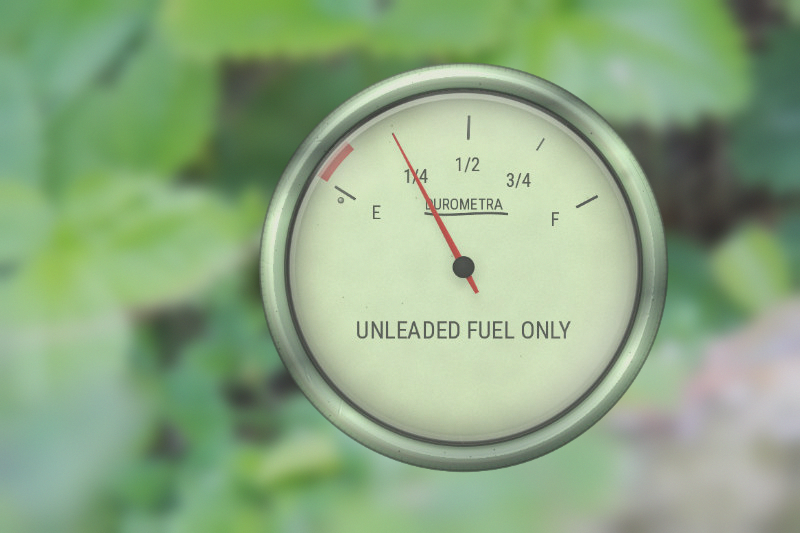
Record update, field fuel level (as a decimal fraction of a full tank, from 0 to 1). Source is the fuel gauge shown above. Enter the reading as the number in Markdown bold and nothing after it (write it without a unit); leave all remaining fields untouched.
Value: **0.25**
